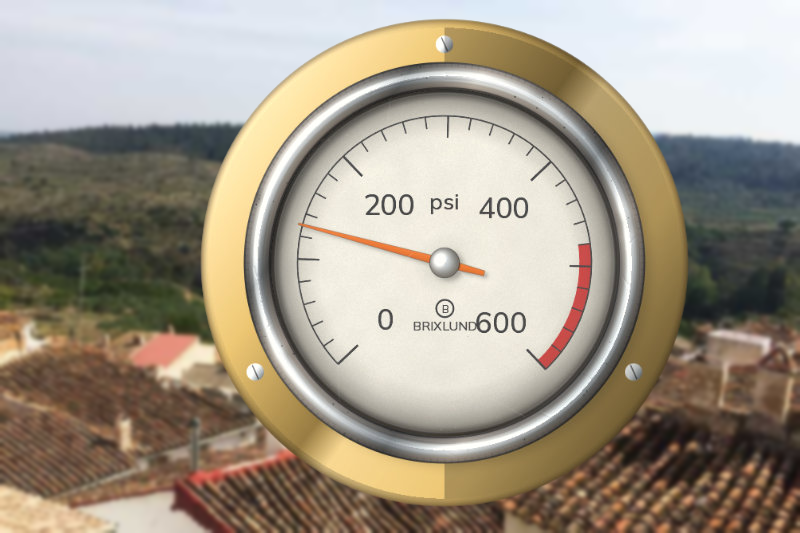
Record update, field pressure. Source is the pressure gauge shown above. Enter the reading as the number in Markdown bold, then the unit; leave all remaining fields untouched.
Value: **130** psi
